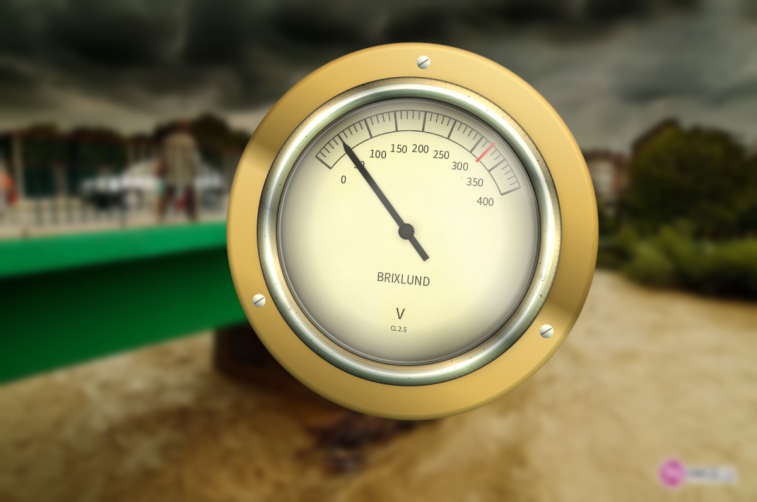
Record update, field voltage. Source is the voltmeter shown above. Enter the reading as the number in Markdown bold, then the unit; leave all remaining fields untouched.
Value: **50** V
